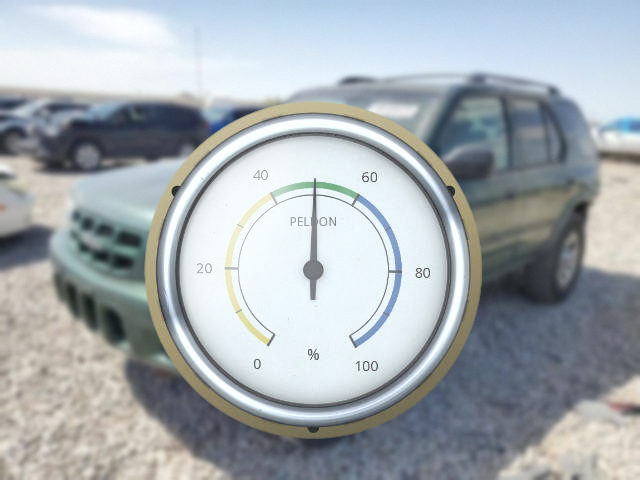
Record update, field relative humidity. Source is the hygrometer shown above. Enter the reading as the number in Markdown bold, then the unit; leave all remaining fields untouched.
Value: **50** %
